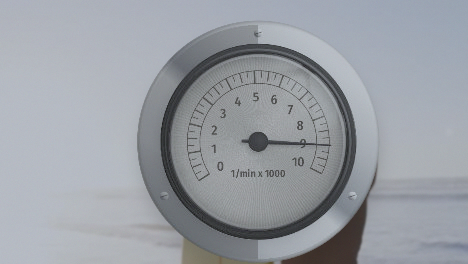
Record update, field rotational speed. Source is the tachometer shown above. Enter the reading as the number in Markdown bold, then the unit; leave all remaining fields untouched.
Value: **9000** rpm
